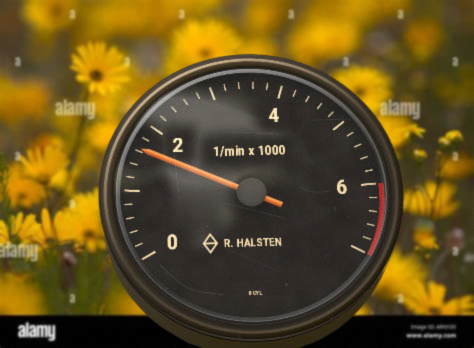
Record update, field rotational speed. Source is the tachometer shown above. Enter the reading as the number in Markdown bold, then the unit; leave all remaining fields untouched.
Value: **1600** rpm
